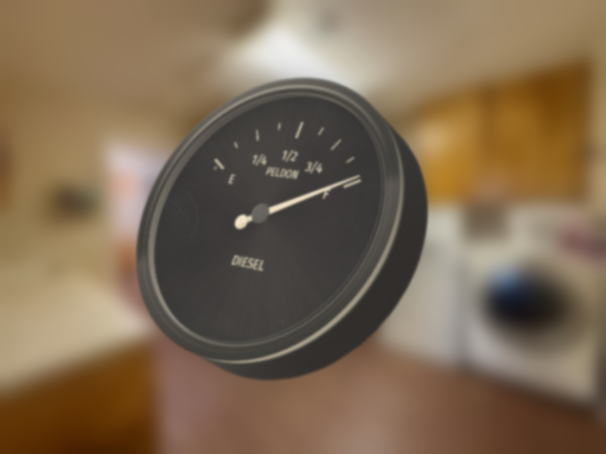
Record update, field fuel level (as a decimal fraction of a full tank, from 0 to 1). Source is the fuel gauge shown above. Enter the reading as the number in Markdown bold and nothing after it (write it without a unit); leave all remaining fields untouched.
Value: **1**
